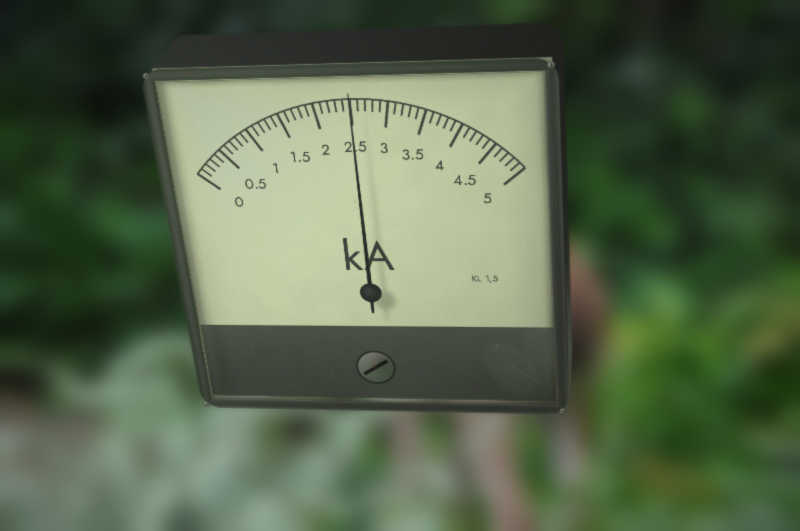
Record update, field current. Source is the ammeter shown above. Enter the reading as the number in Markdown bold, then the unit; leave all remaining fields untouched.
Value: **2.5** kA
